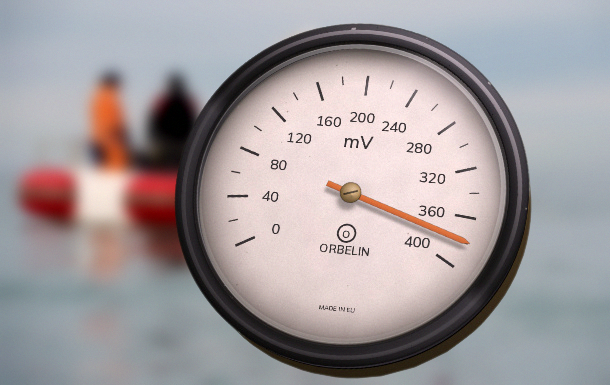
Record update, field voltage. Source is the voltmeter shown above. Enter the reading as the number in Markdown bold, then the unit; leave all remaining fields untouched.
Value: **380** mV
